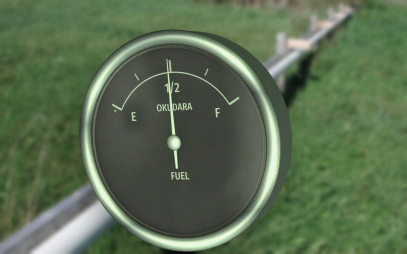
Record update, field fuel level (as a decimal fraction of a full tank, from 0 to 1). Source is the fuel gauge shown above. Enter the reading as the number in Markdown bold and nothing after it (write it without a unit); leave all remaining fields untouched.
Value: **0.5**
